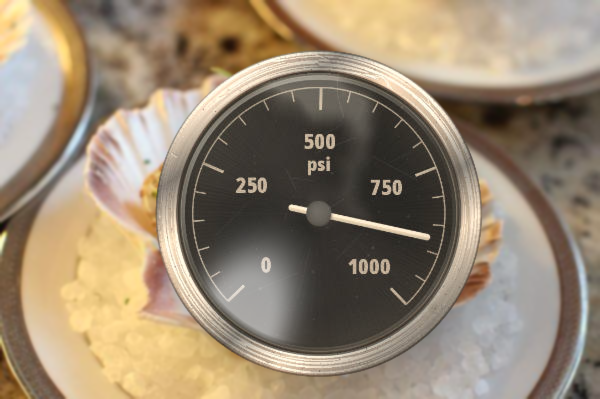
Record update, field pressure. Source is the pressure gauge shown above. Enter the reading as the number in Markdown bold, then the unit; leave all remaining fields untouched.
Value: **875** psi
